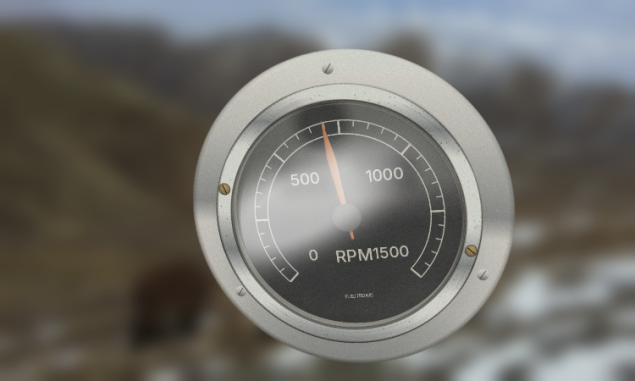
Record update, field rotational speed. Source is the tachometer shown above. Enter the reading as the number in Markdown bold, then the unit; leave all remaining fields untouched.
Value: **700** rpm
